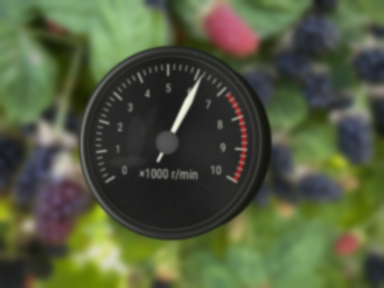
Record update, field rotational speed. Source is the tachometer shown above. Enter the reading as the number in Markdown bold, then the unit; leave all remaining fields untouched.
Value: **6200** rpm
